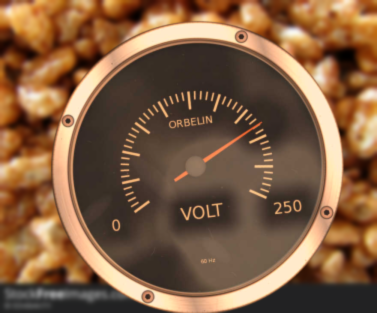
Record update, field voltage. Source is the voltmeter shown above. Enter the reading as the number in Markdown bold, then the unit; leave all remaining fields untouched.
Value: **190** V
